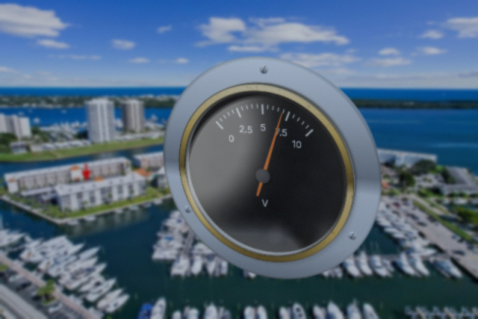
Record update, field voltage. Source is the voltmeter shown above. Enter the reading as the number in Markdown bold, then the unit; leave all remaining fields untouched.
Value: **7** V
